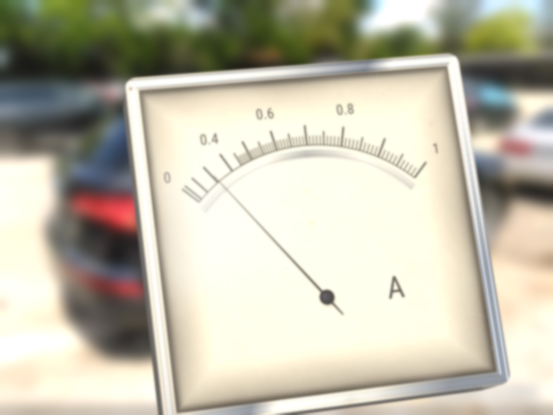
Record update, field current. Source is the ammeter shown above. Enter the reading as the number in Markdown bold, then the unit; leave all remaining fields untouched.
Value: **0.3** A
